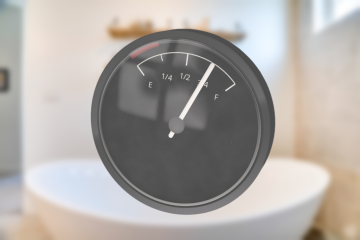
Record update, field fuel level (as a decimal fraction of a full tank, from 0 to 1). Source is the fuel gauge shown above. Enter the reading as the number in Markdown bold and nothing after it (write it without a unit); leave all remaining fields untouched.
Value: **0.75**
